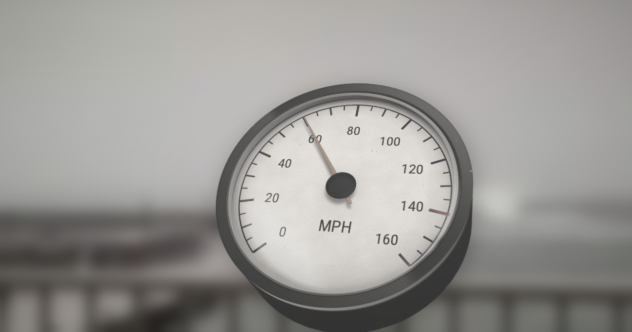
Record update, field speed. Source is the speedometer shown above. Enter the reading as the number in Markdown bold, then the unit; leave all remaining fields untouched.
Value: **60** mph
